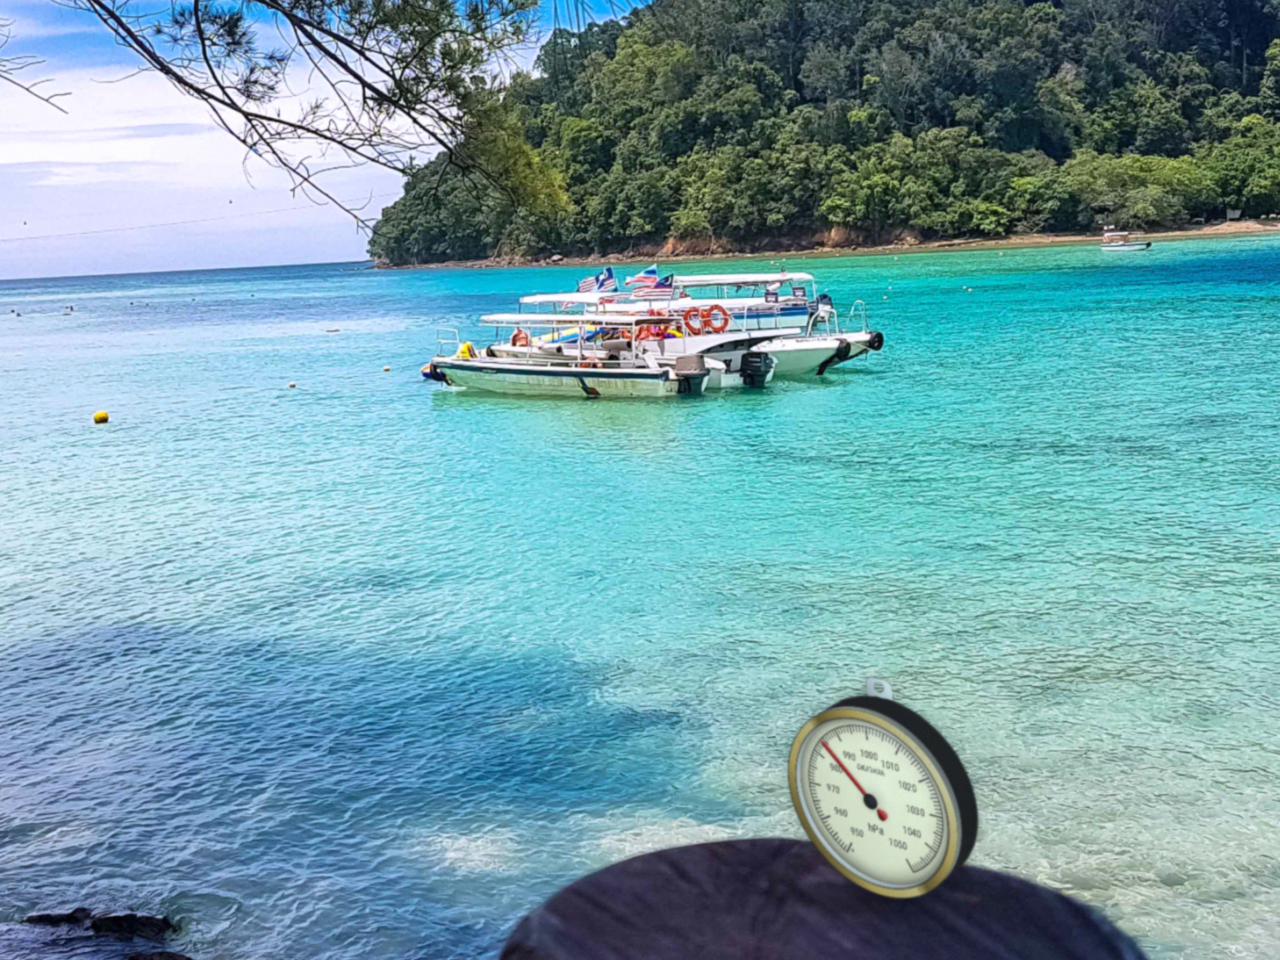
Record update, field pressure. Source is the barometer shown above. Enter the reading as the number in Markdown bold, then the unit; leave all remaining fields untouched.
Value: **985** hPa
